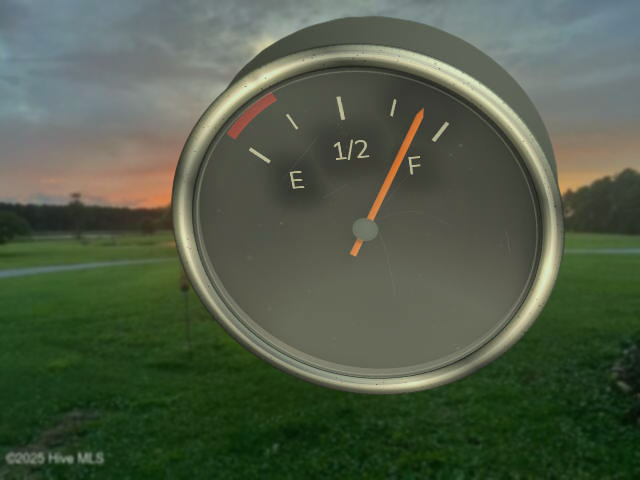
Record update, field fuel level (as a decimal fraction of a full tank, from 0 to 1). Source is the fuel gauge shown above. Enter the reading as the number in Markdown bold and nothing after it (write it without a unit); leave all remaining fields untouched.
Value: **0.875**
